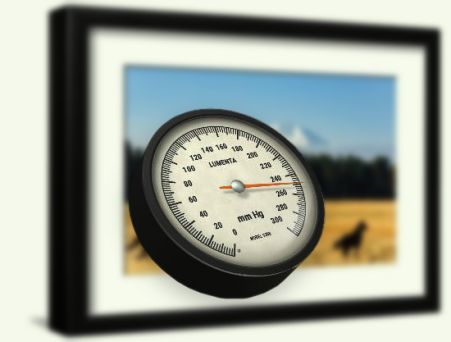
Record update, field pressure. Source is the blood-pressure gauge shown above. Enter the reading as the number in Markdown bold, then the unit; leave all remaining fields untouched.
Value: **250** mmHg
